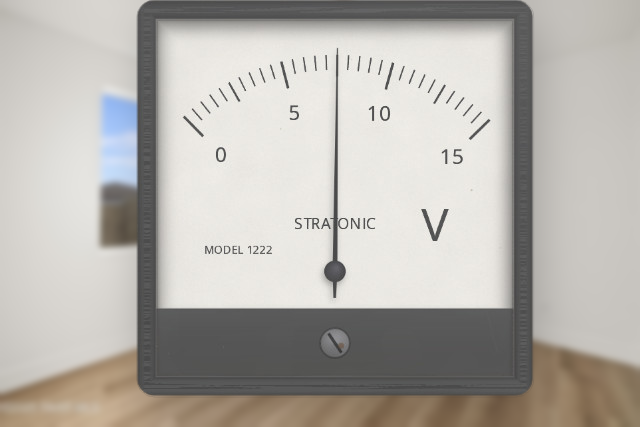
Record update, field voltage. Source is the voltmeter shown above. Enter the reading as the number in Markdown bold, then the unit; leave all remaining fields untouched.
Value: **7.5** V
